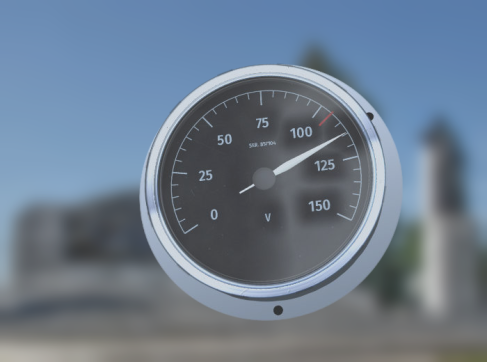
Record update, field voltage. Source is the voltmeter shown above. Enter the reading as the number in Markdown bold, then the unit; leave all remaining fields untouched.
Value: **115** V
